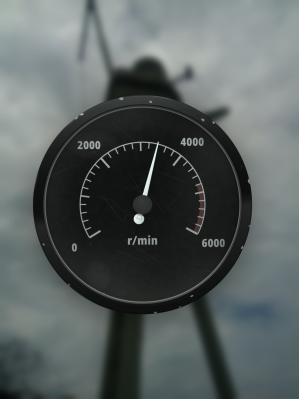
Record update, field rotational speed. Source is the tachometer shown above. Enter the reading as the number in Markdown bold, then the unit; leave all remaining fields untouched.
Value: **3400** rpm
